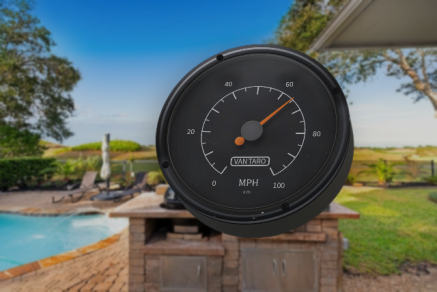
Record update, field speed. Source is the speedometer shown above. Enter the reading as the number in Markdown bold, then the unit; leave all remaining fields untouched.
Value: **65** mph
